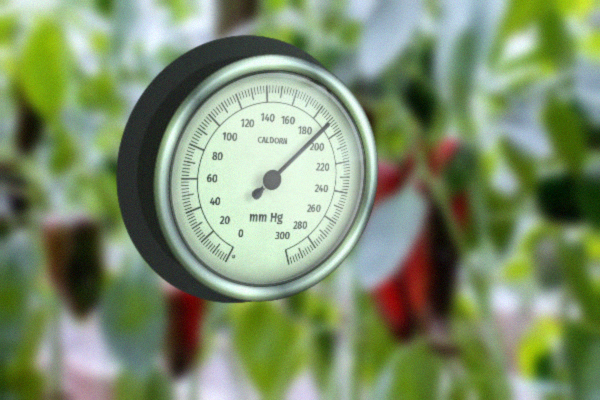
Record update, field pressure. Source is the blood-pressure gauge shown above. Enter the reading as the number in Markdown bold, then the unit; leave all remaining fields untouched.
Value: **190** mmHg
